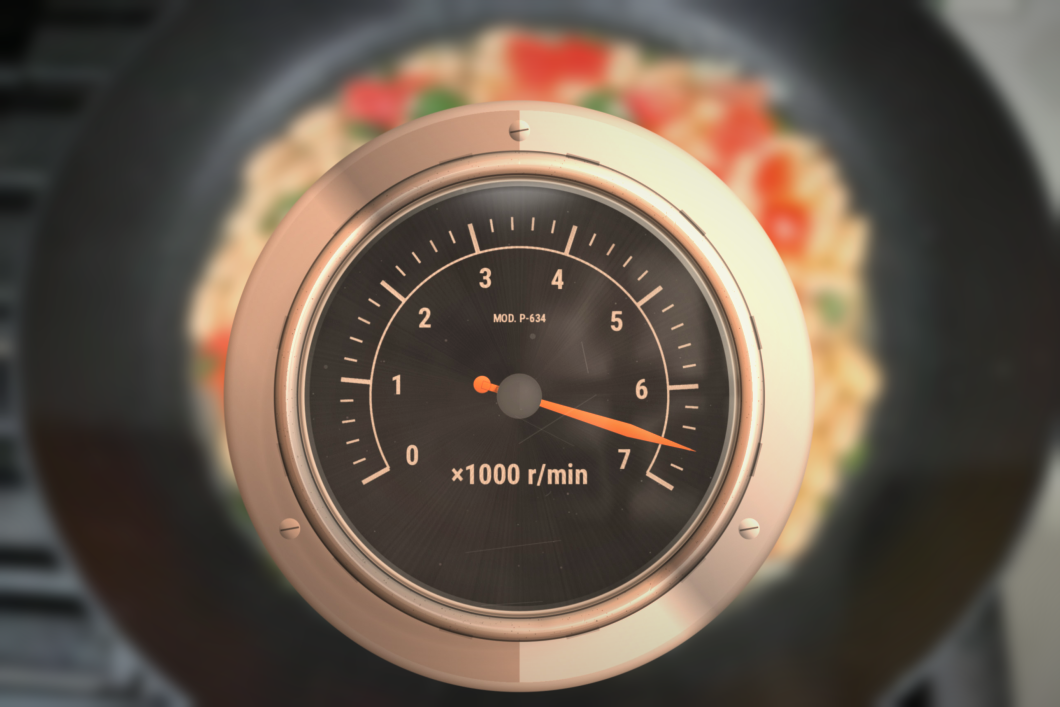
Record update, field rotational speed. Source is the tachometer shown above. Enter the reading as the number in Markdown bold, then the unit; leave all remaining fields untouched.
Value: **6600** rpm
